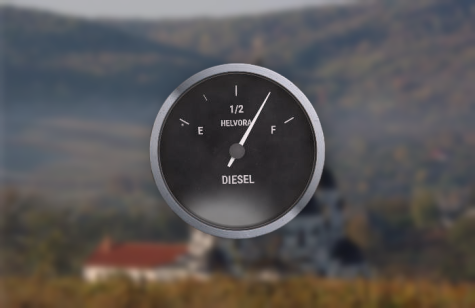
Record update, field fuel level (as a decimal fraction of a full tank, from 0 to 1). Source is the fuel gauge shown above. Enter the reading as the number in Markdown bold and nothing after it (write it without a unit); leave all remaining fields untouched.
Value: **0.75**
